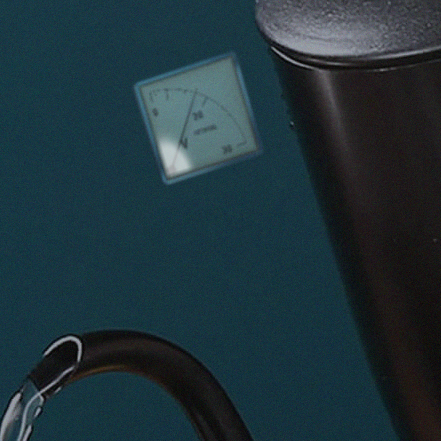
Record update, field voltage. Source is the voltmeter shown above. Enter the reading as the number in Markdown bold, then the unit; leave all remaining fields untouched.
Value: **17.5** V
